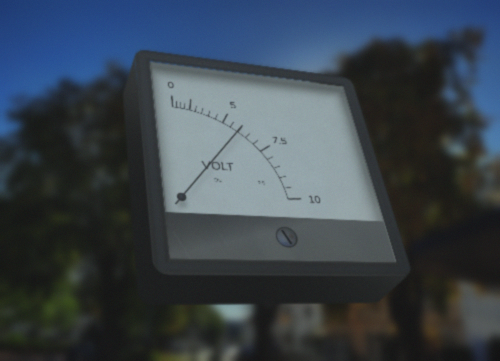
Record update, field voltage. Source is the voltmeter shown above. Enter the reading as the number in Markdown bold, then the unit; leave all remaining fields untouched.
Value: **6** V
